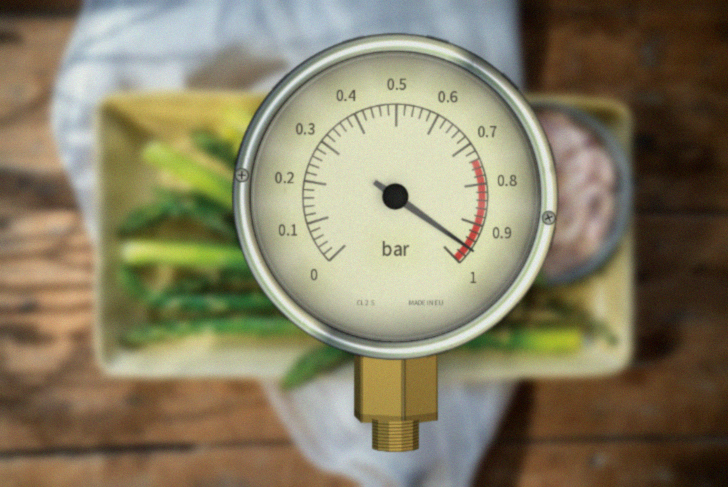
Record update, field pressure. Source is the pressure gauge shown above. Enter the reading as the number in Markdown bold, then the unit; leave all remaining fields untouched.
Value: **0.96** bar
